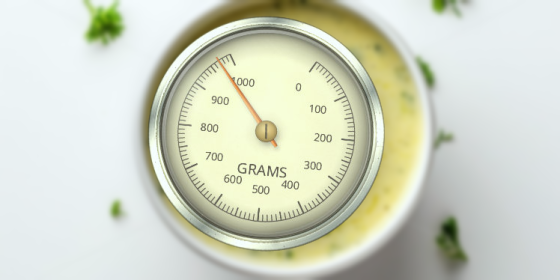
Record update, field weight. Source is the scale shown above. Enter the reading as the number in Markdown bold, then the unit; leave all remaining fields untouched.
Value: **970** g
